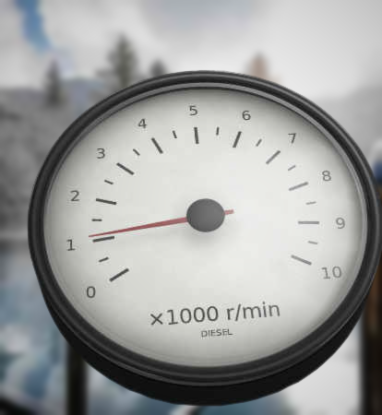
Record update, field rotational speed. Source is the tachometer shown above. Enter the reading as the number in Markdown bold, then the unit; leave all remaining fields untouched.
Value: **1000** rpm
